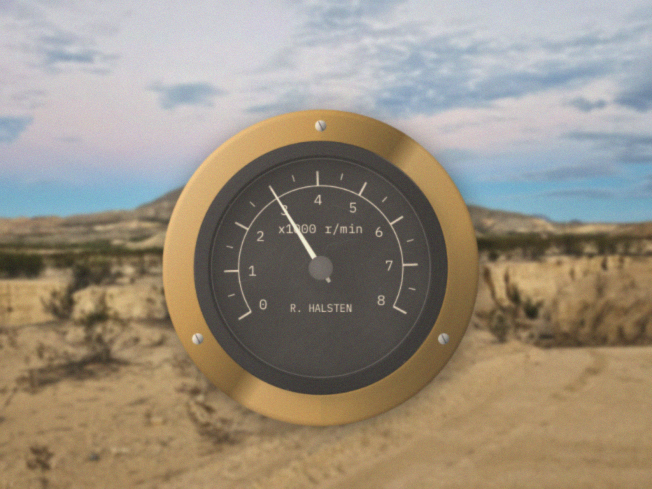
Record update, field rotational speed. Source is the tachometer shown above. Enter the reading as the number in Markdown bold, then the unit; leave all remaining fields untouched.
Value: **3000** rpm
